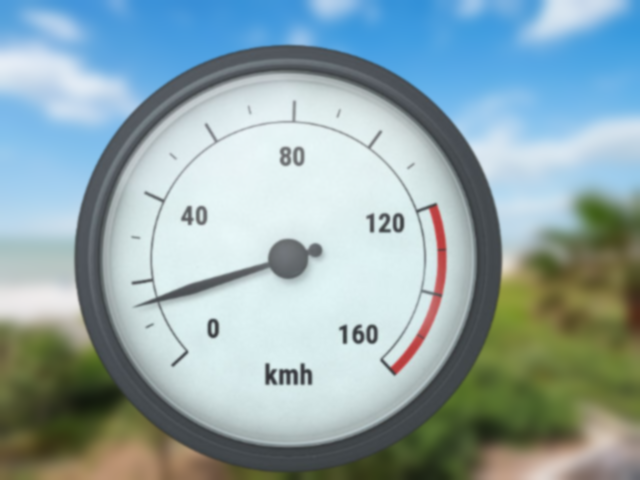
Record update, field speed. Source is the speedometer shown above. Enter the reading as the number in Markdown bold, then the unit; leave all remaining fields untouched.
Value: **15** km/h
